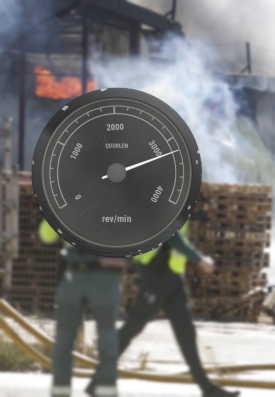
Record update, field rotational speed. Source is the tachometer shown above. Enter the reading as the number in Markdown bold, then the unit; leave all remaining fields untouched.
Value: **3200** rpm
